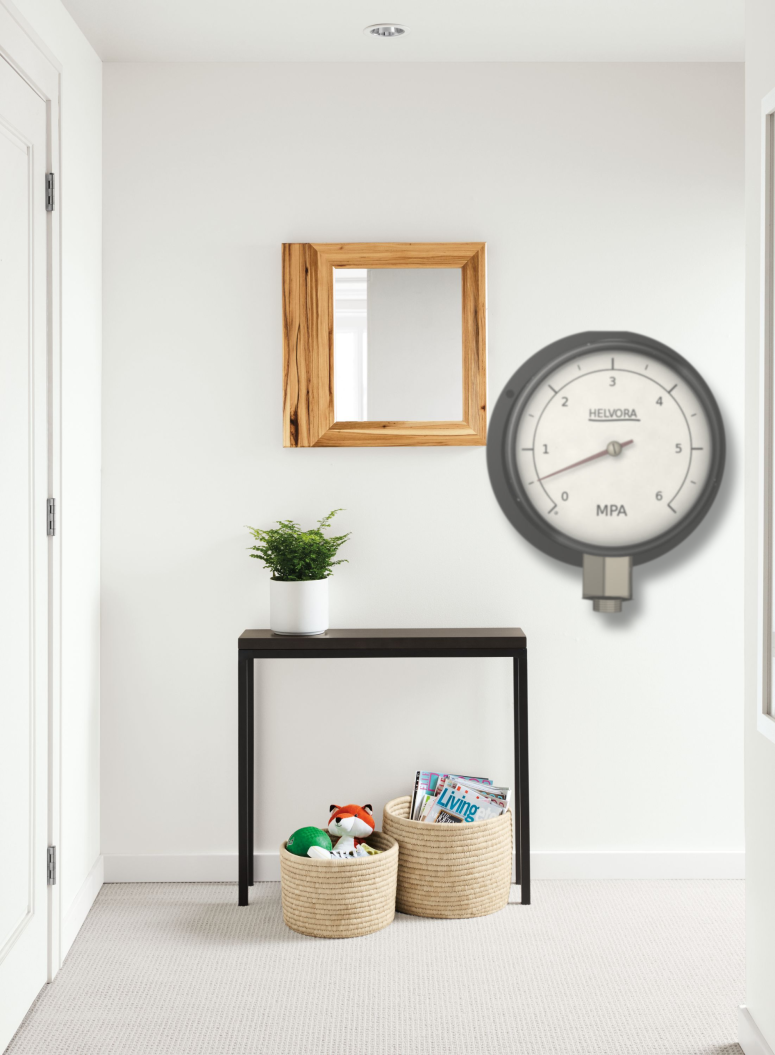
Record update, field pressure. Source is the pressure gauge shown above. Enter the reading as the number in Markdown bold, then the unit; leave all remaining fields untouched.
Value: **0.5** MPa
